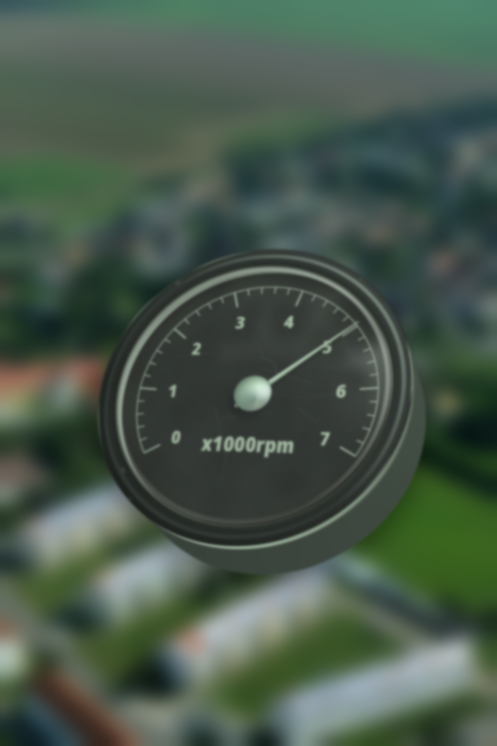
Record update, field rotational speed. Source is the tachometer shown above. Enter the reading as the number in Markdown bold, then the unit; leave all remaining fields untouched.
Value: **5000** rpm
